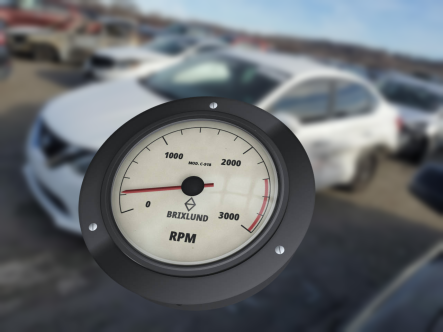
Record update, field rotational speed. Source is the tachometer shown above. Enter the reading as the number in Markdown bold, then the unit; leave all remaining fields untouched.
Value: **200** rpm
